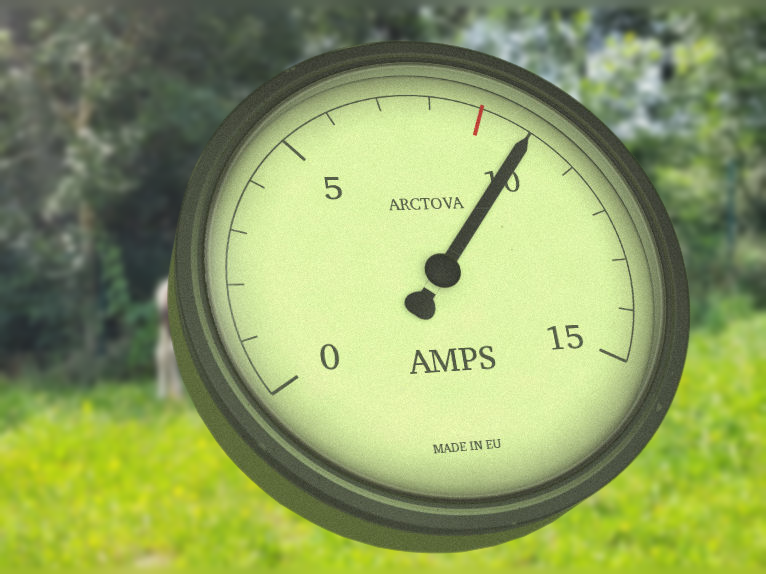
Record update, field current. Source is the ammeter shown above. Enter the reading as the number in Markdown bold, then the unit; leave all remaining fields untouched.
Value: **10** A
